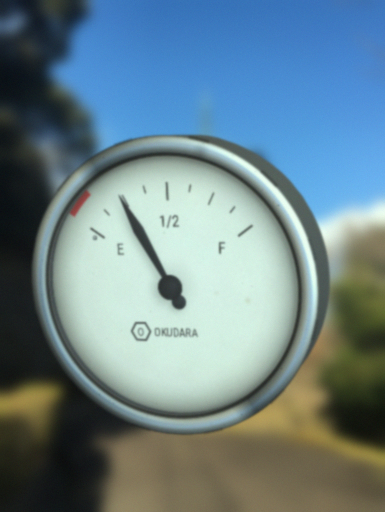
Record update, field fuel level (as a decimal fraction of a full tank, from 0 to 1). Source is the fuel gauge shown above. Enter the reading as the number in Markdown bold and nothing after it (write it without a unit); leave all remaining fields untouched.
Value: **0.25**
